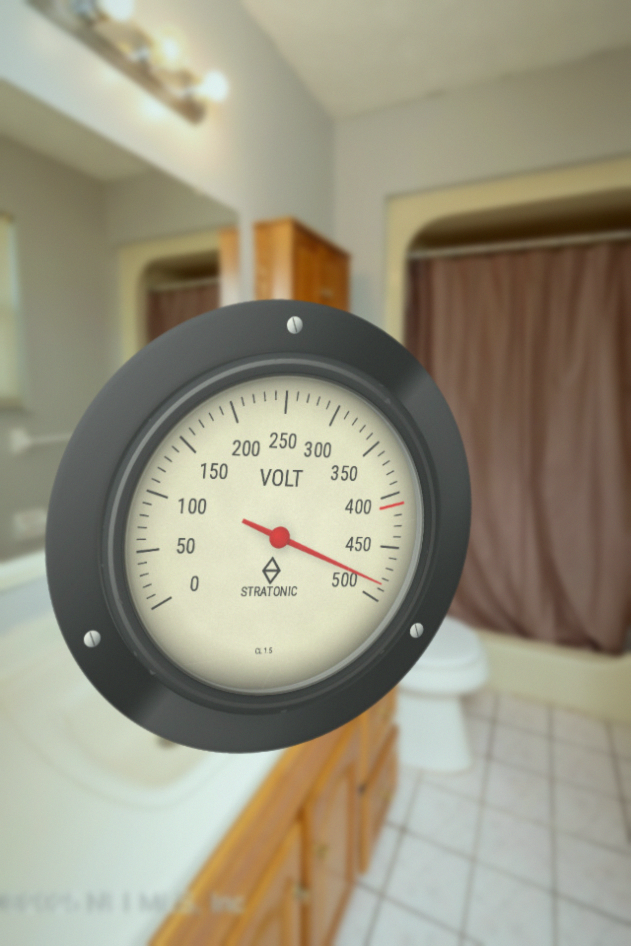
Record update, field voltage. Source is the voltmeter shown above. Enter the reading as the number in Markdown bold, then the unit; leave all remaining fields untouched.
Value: **485** V
